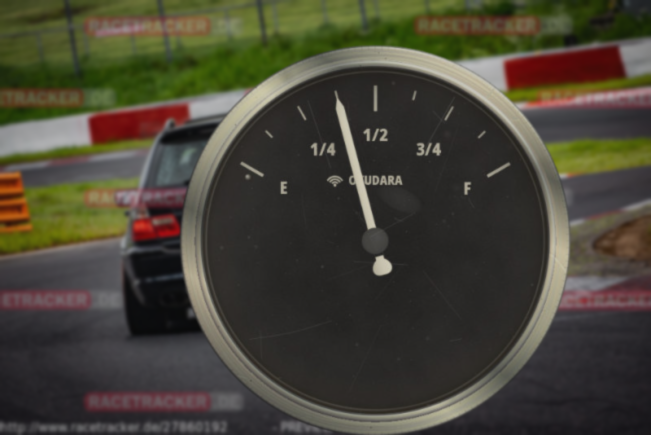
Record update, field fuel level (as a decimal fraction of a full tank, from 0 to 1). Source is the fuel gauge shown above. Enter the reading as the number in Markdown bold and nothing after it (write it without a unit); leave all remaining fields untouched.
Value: **0.375**
